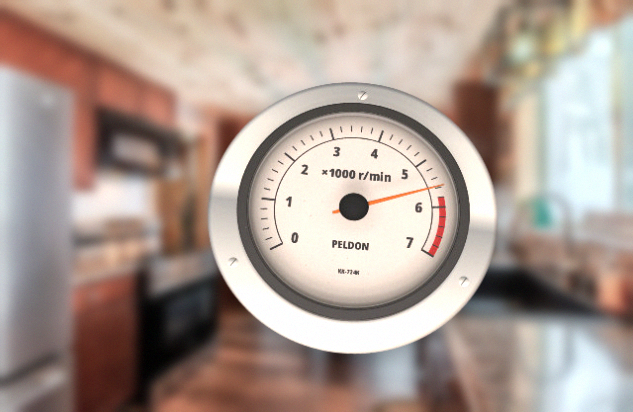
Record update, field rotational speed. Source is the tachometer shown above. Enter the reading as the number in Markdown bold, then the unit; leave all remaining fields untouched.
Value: **5600** rpm
